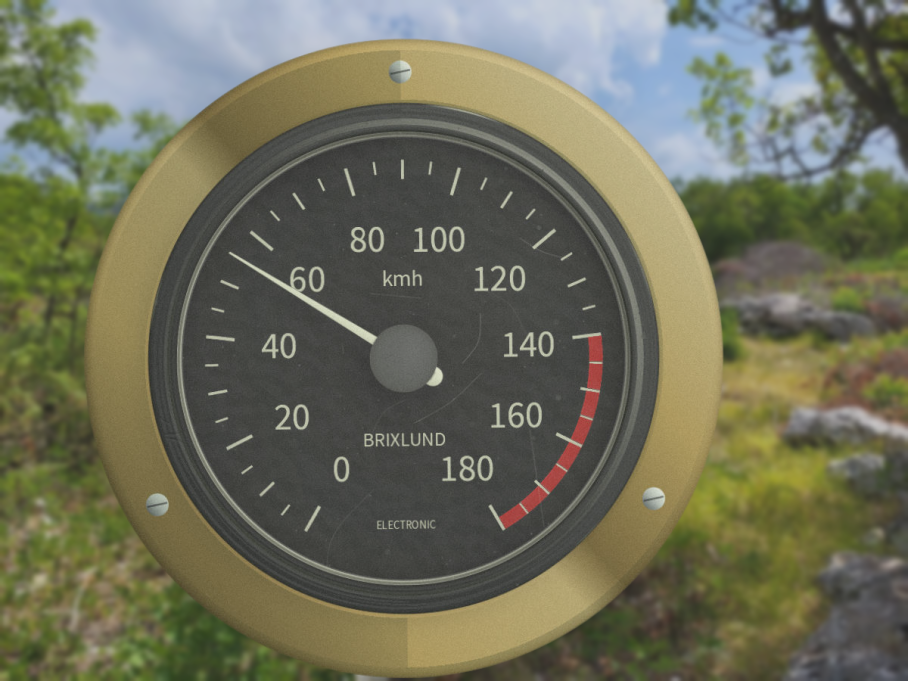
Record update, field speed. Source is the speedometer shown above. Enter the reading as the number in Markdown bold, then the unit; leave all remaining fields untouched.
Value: **55** km/h
